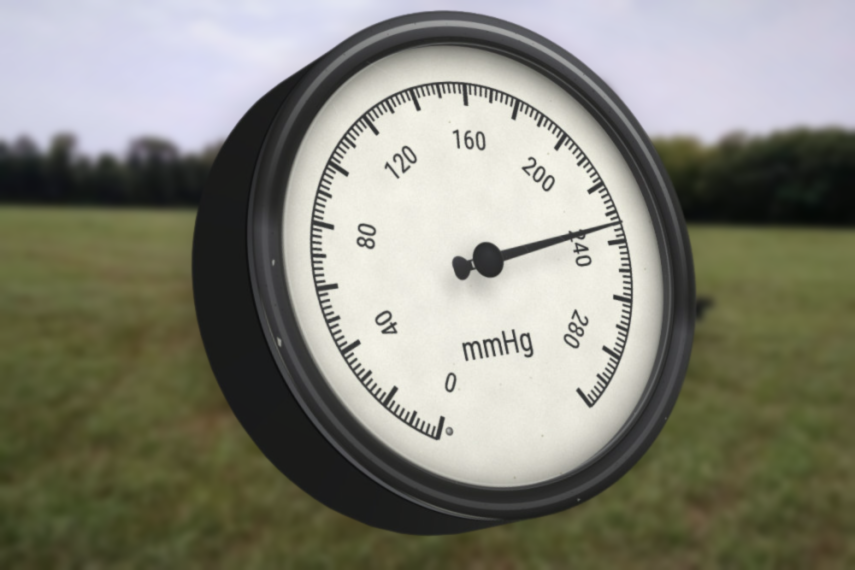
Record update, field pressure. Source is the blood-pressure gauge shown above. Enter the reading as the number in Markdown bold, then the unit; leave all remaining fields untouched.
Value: **234** mmHg
